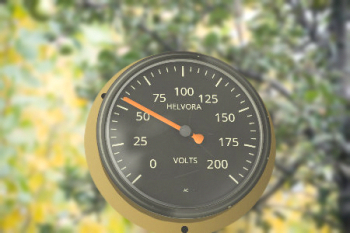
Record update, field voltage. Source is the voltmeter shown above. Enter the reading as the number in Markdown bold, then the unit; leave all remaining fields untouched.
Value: **55** V
